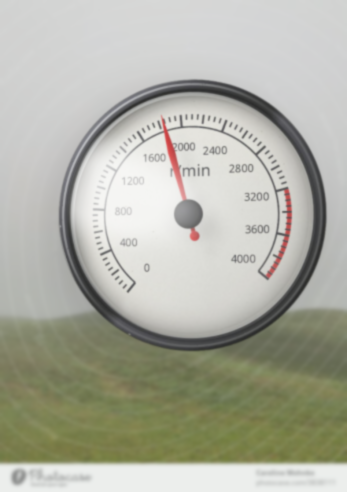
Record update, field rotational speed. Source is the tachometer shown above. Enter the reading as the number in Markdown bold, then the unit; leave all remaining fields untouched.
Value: **1850** rpm
